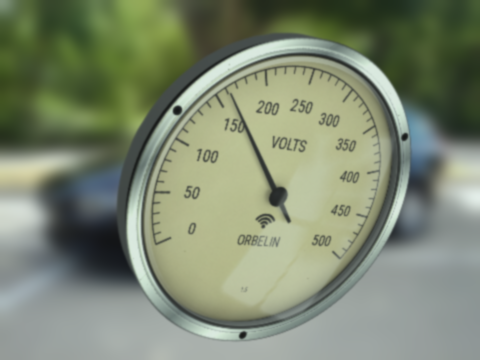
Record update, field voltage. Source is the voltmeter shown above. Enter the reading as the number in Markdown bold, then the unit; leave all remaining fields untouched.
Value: **160** V
